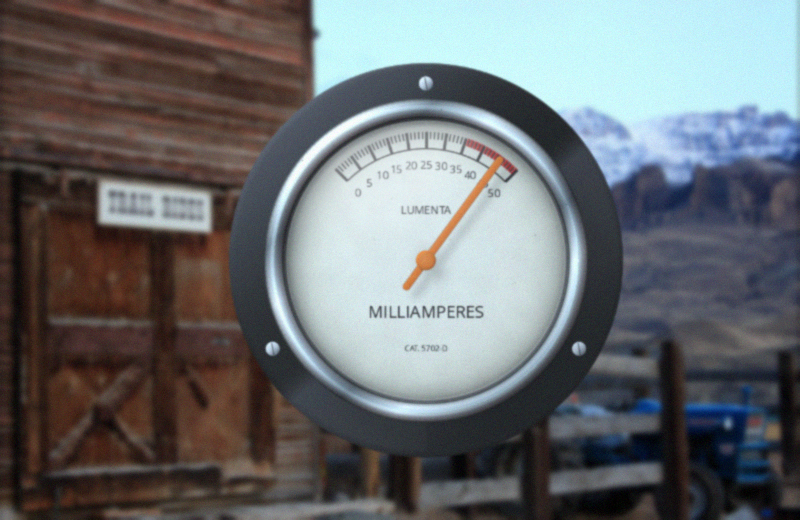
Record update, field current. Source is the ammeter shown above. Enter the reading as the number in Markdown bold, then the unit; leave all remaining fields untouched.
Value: **45** mA
